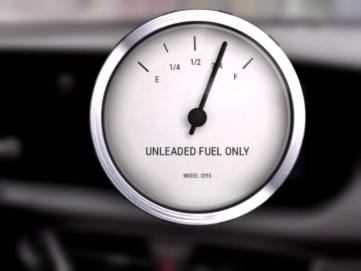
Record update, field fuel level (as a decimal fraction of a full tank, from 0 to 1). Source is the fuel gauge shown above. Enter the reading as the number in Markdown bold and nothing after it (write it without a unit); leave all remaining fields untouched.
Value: **0.75**
